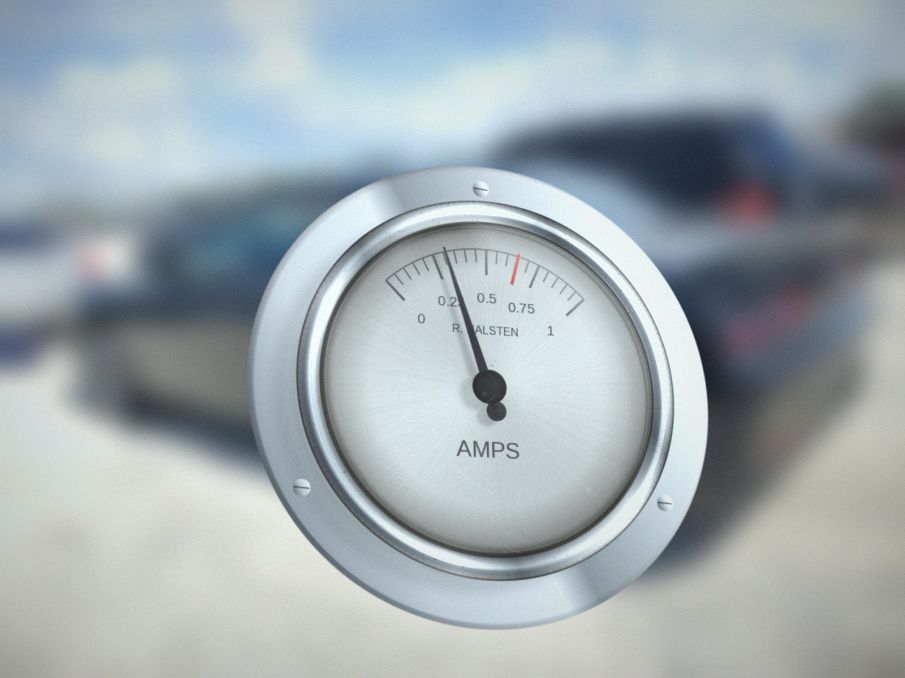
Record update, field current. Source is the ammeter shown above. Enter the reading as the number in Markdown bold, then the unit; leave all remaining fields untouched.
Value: **0.3** A
